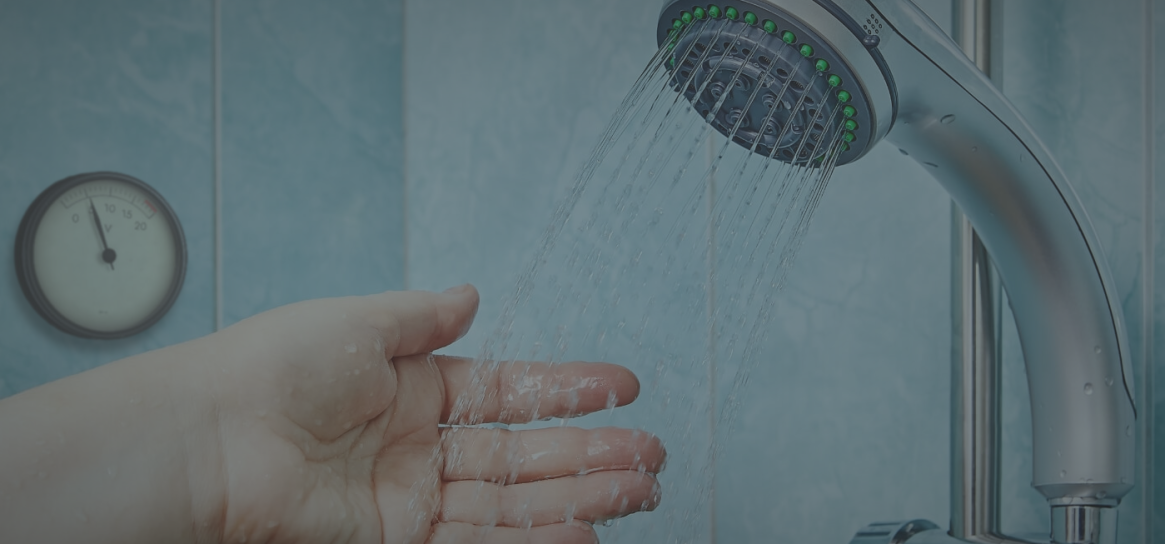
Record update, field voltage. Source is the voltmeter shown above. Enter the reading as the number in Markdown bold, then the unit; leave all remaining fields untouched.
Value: **5** V
